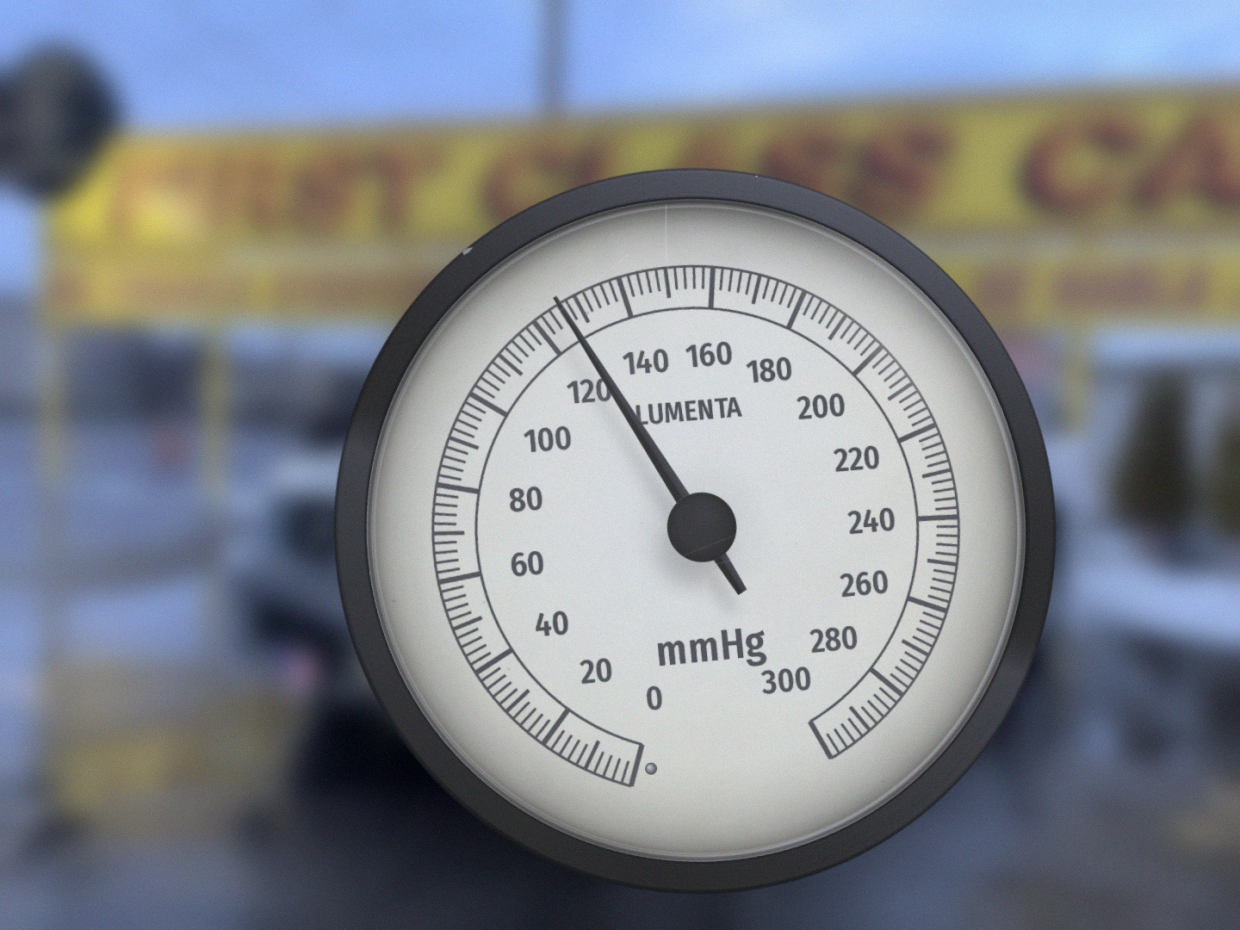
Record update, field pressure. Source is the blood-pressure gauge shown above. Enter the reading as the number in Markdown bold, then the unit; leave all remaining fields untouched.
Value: **126** mmHg
